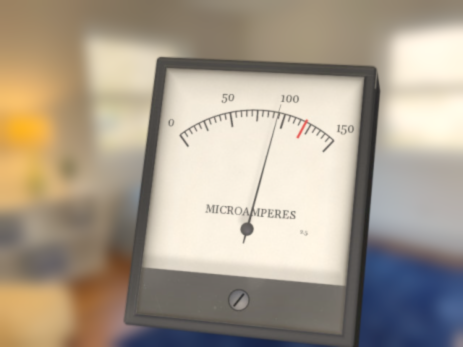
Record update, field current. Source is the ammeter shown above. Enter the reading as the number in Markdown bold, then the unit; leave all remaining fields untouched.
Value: **95** µA
